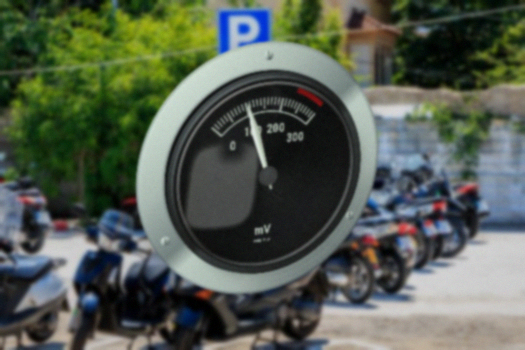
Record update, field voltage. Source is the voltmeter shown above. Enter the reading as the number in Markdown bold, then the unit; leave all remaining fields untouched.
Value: **100** mV
